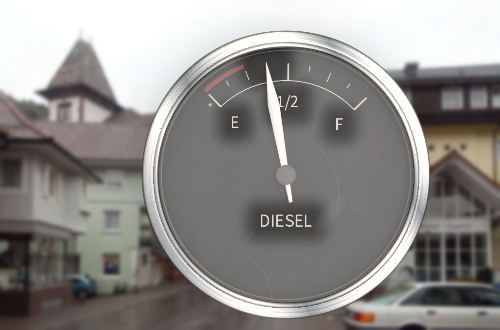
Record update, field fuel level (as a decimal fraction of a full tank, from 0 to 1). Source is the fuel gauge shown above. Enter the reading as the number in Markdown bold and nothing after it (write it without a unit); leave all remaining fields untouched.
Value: **0.375**
